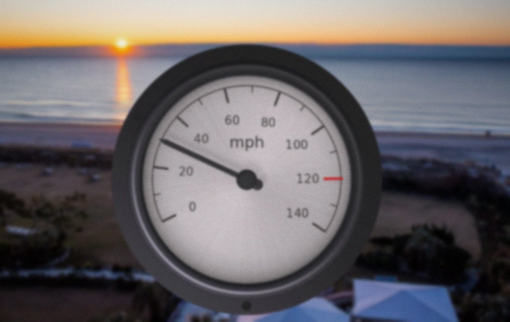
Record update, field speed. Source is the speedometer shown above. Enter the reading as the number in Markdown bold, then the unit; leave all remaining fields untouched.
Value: **30** mph
